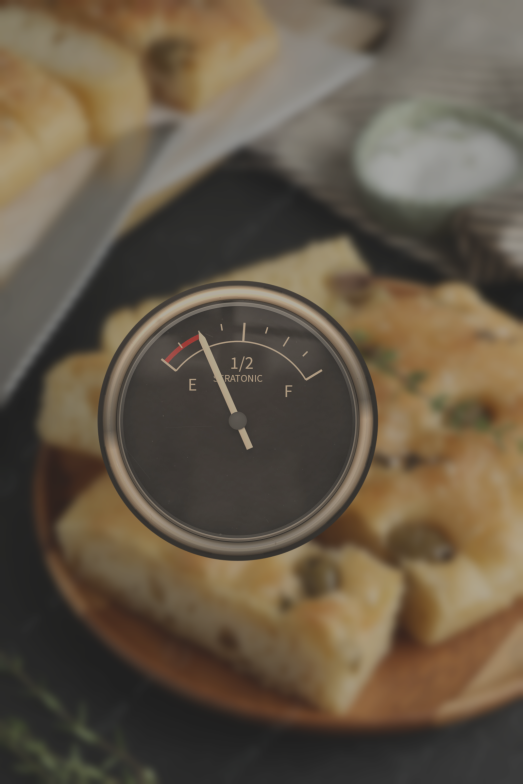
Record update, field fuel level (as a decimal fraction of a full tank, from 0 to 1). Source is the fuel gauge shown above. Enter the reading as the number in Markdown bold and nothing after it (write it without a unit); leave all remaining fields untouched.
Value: **0.25**
